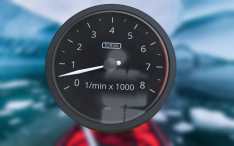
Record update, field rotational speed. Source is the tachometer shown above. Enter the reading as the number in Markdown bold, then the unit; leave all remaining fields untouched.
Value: **500** rpm
